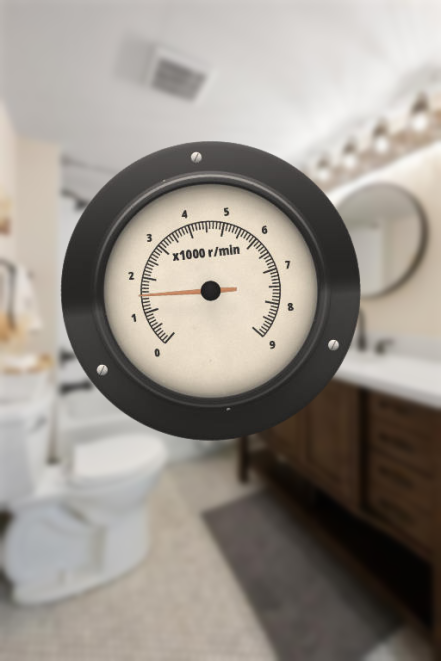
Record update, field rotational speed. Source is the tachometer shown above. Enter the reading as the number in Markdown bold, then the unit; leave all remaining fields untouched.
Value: **1500** rpm
